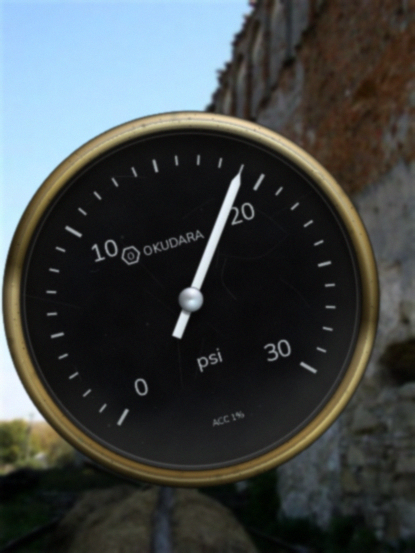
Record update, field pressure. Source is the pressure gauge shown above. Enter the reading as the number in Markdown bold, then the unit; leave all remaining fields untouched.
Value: **19** psi
